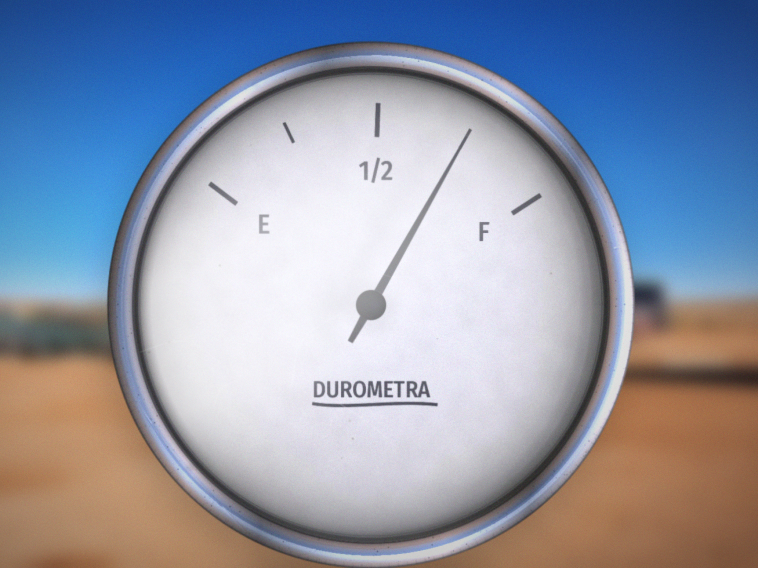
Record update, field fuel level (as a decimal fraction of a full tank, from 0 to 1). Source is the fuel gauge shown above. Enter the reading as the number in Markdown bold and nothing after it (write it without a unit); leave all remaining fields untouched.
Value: **0.75**
